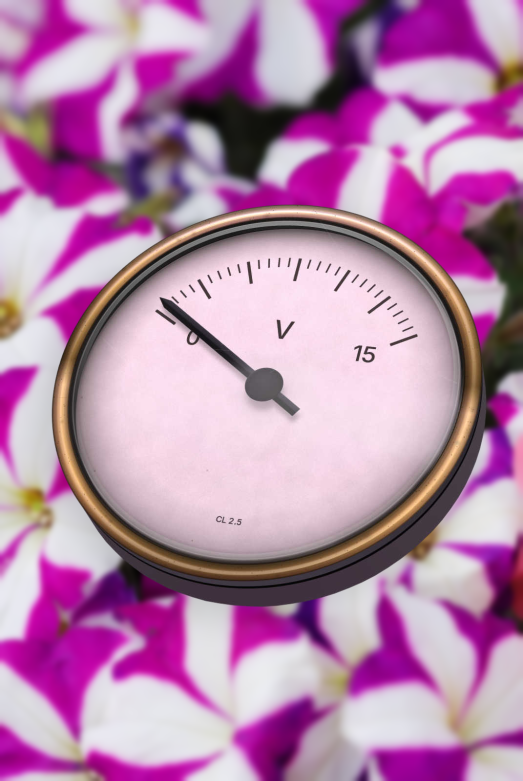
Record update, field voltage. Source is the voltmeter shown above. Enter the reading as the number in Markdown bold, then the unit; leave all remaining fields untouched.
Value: **0.5** V
